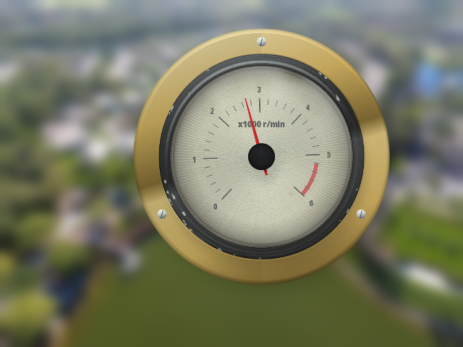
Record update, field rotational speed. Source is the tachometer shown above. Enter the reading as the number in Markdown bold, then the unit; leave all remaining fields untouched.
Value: **2700** rpm
